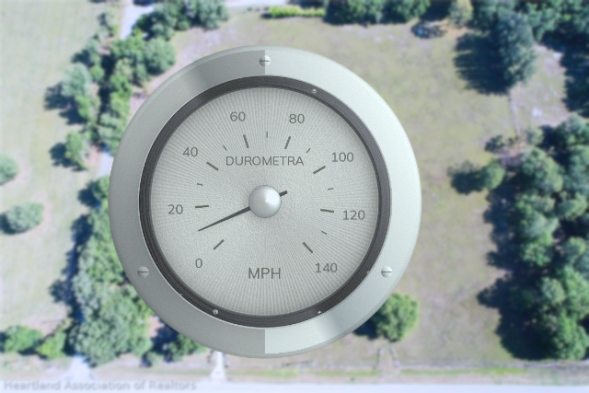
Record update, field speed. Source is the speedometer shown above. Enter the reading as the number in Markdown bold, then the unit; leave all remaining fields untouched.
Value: **10** mph
